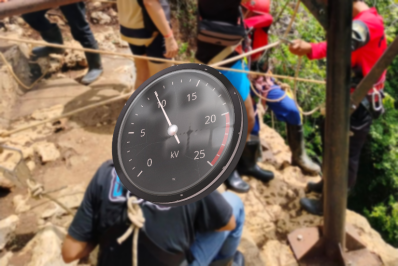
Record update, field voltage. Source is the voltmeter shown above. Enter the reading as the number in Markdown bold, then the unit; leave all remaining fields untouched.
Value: **10** kV
